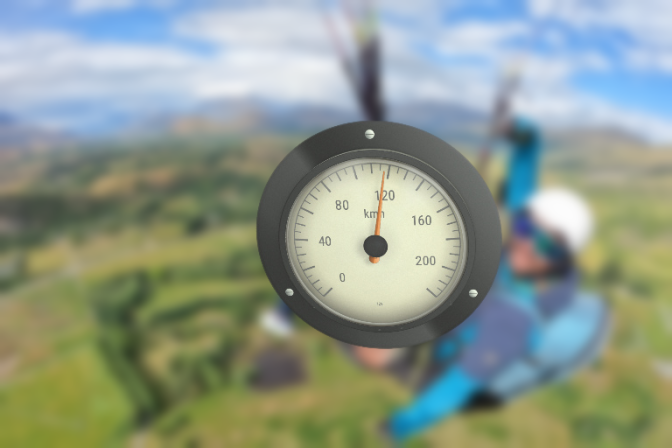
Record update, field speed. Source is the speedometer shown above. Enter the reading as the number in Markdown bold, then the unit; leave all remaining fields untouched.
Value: **117.5** km/h
